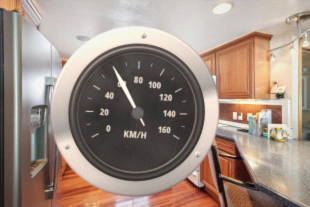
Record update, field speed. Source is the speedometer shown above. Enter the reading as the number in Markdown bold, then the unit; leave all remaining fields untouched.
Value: **60** km/h
